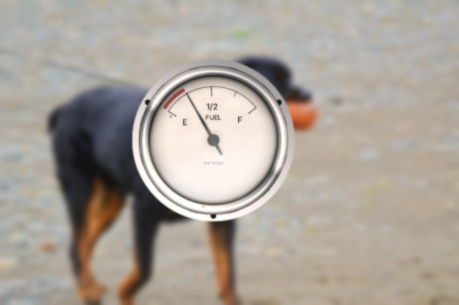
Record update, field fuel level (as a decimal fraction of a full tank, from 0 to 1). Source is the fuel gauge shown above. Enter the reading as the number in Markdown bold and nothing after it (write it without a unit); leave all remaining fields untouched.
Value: **0.25**
